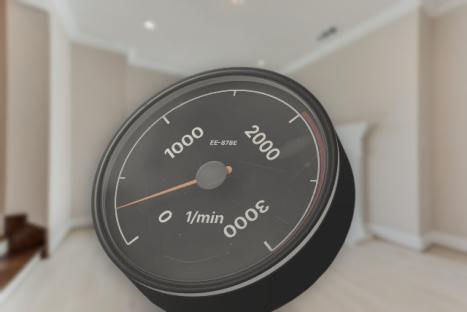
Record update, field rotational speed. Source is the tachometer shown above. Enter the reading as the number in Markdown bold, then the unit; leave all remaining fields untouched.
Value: **250** rpm
